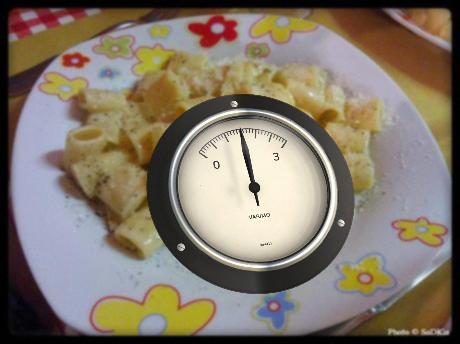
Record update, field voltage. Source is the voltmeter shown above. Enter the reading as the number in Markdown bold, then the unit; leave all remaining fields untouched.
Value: **1.5** V
